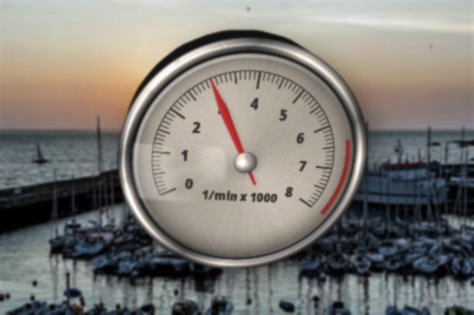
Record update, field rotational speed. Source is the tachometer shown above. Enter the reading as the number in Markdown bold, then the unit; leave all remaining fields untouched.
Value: **3000** rpm
